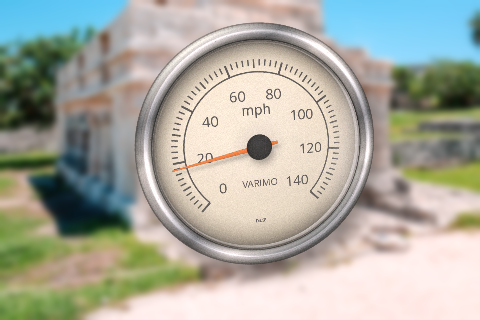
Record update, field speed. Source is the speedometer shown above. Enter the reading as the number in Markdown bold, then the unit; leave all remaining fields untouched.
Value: **18** mph
